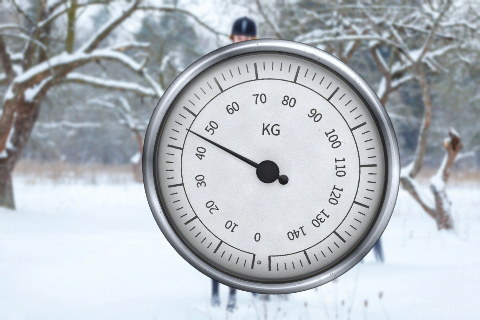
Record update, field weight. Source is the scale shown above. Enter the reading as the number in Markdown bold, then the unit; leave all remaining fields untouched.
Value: **46** kg
